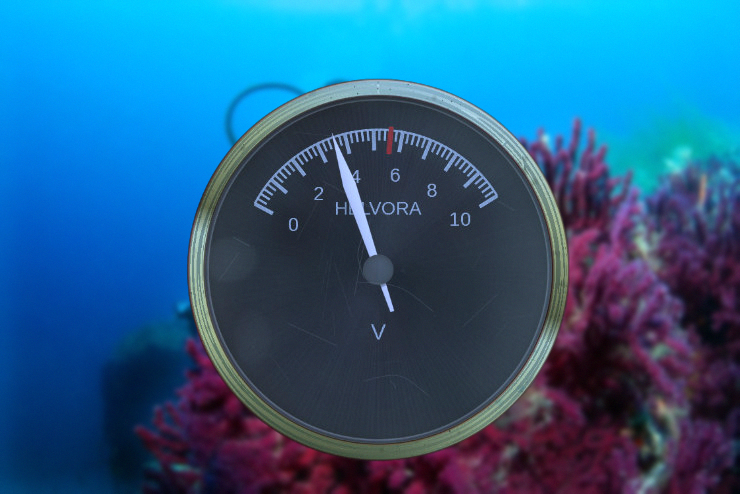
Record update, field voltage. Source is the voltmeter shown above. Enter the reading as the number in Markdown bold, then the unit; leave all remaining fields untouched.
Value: **3.6** V
